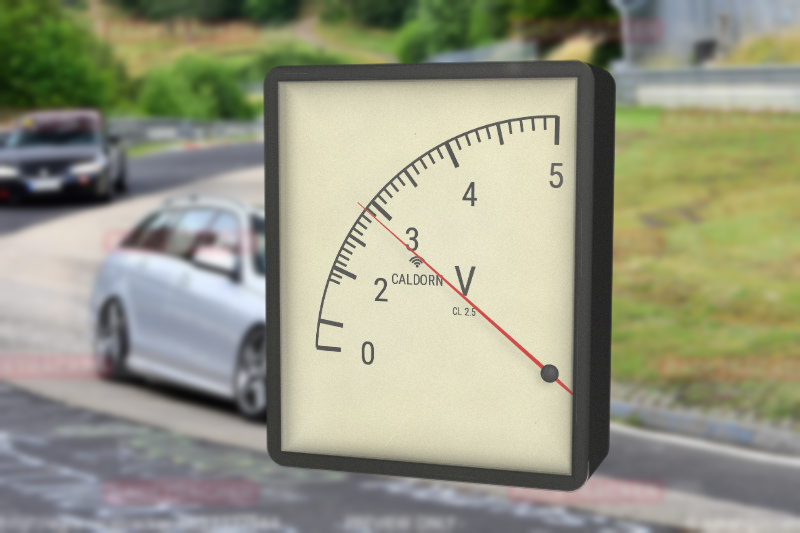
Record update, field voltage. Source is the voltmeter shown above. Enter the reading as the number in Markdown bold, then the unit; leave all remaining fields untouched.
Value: **2.9** V
